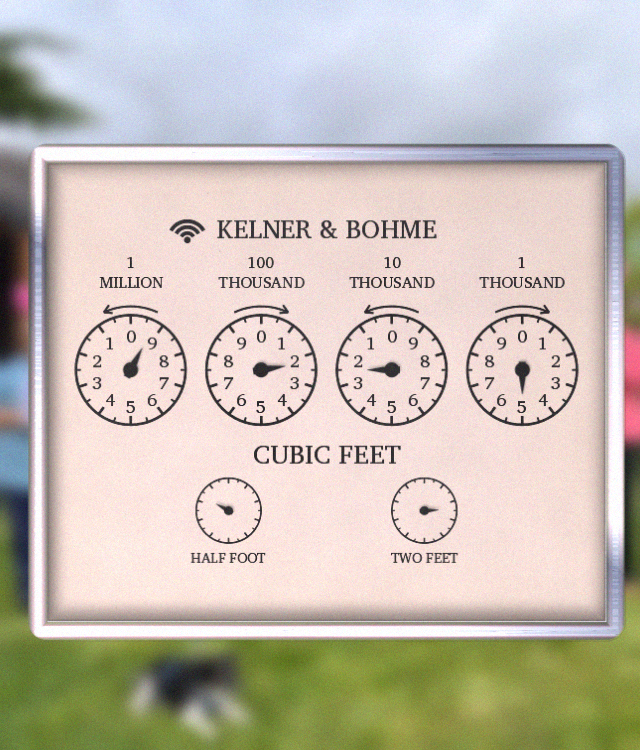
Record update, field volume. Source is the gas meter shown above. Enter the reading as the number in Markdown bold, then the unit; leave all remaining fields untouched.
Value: **922500** ft³
